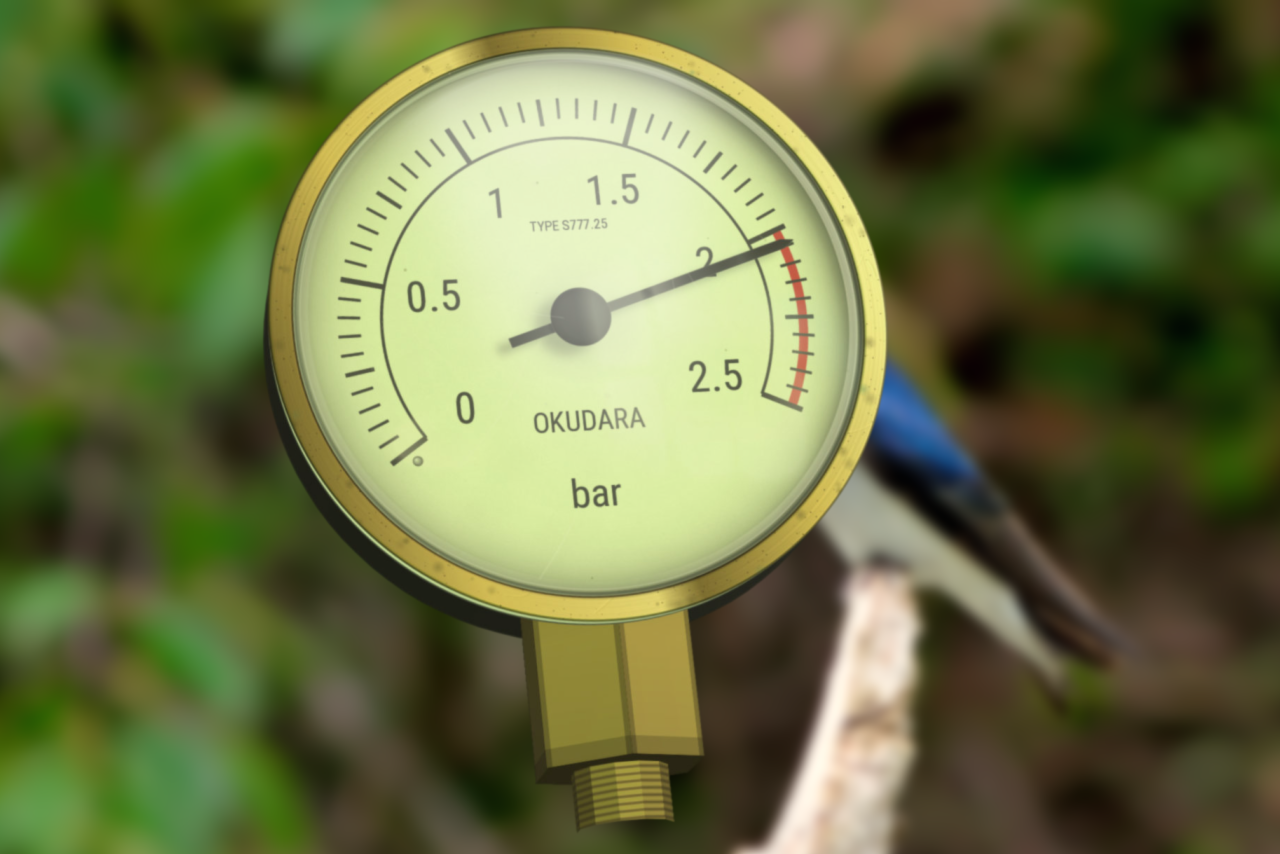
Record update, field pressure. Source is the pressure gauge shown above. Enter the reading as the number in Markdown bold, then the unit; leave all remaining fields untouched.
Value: **2.05** bar
